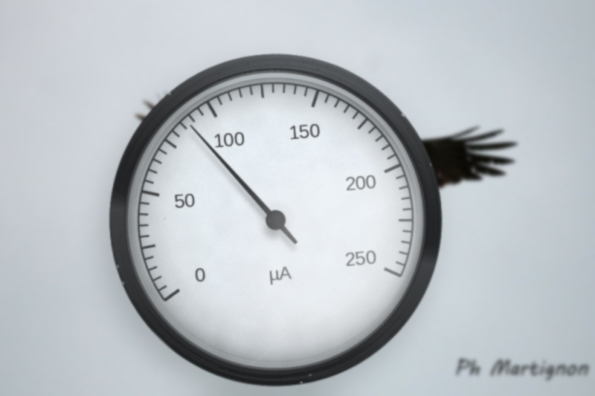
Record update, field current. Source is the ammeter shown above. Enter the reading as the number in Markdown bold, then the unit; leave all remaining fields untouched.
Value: **87.5** µA
